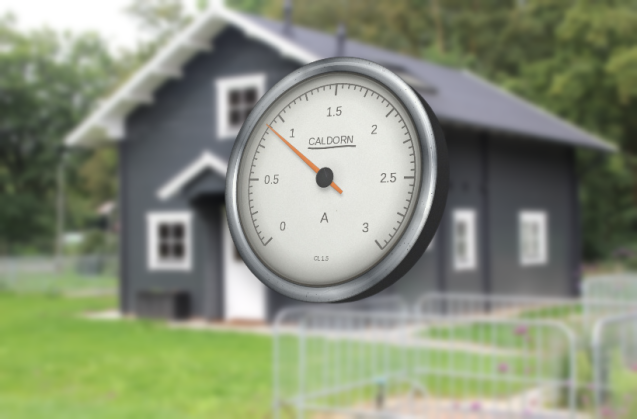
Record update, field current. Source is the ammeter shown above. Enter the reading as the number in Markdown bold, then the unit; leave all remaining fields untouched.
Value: **0.9** A
